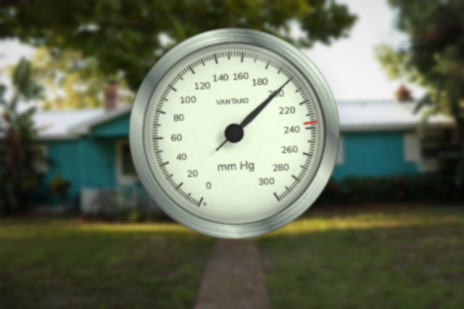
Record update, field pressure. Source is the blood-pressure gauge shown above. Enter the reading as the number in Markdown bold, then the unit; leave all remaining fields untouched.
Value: **200** mmHg
